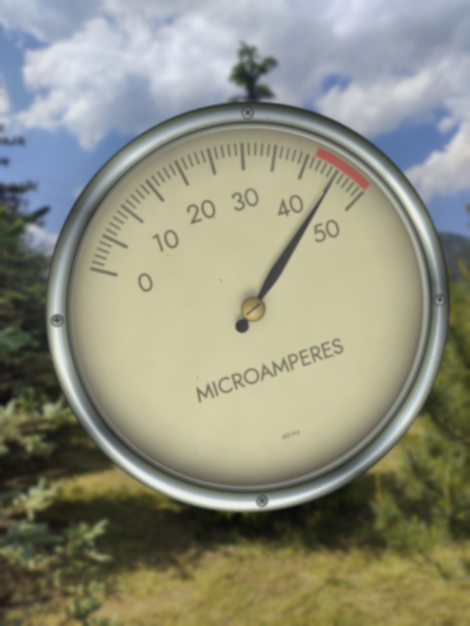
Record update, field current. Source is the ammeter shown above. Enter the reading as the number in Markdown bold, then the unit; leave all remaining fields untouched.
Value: **45** µA
